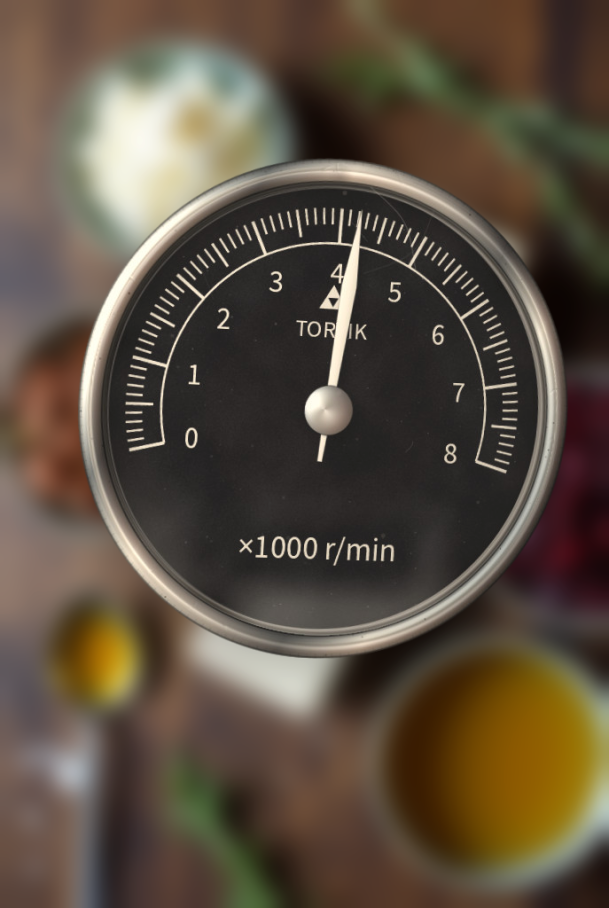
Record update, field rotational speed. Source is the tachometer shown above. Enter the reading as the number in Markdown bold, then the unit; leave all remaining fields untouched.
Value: **4200** rpm
